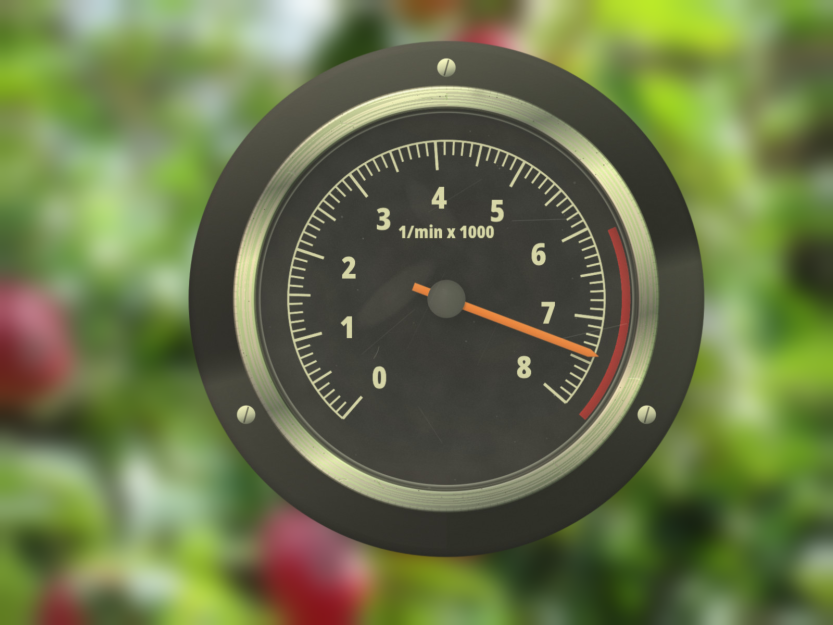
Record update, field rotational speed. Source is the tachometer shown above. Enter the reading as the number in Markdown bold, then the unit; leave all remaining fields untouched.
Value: **7400** rpm
